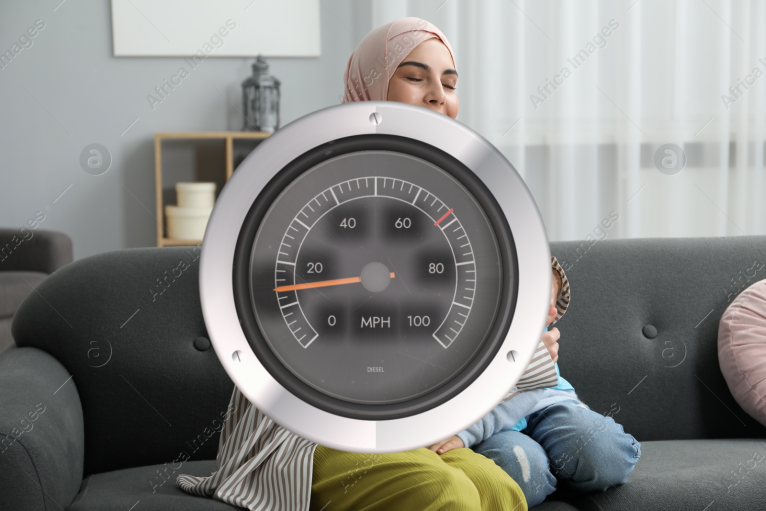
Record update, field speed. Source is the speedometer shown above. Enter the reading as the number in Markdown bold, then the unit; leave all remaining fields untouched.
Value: **14** mph
